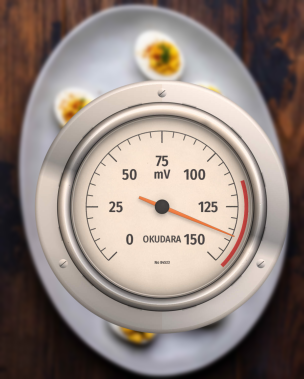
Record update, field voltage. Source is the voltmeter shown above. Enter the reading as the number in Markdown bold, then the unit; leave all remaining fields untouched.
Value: **137.5** mV
